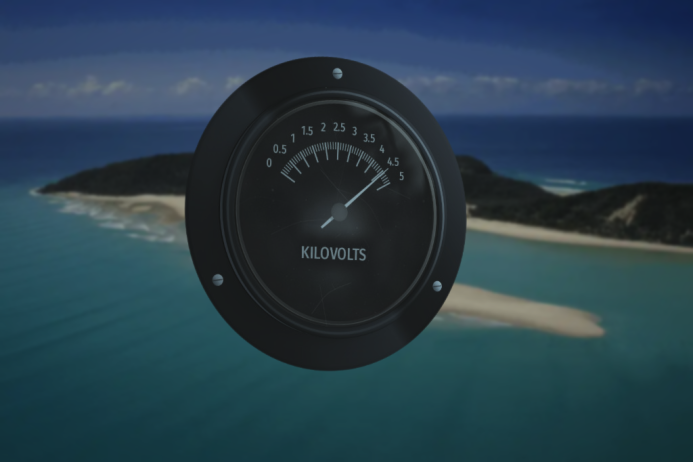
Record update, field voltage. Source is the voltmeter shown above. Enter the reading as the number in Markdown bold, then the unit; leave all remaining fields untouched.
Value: **4.5** kV
